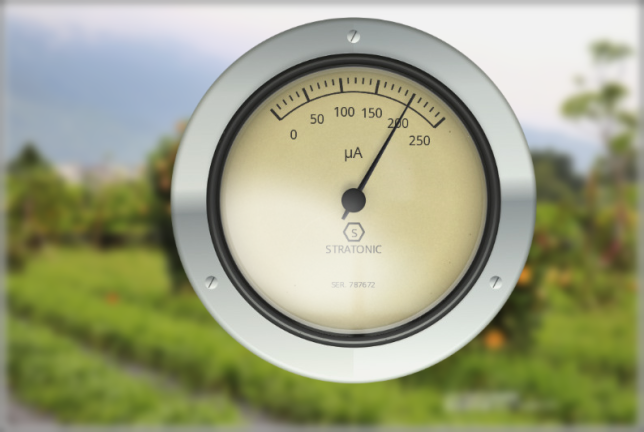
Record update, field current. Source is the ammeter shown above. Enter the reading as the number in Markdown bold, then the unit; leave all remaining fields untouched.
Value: **200** µA
